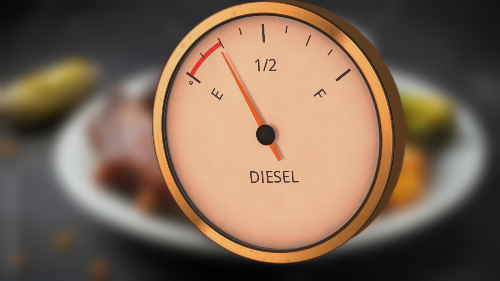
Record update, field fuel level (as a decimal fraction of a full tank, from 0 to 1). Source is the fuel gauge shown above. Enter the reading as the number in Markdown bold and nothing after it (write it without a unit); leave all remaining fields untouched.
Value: **0.25**
